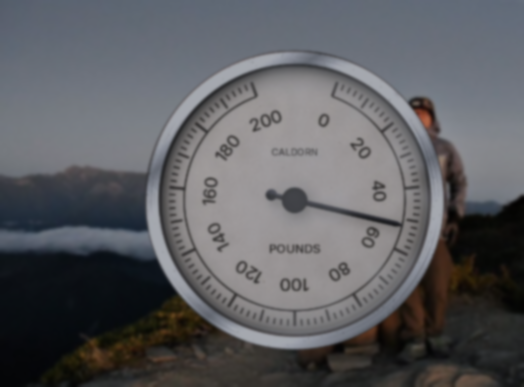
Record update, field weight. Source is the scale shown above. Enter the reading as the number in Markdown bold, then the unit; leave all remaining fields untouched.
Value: **52** lb
